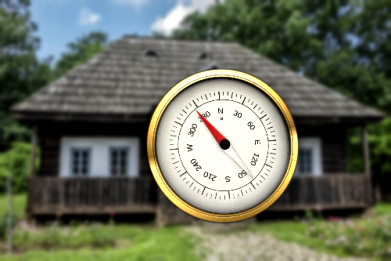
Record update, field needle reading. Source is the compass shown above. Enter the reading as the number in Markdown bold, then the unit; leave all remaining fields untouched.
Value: **325** °
